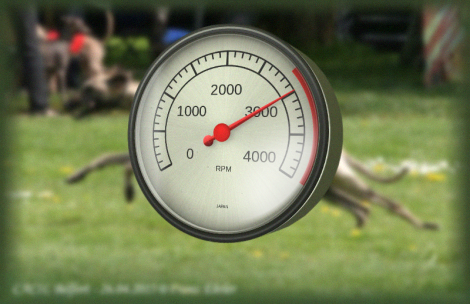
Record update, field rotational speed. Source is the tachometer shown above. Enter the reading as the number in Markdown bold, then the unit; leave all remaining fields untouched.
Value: **3000** rpm
